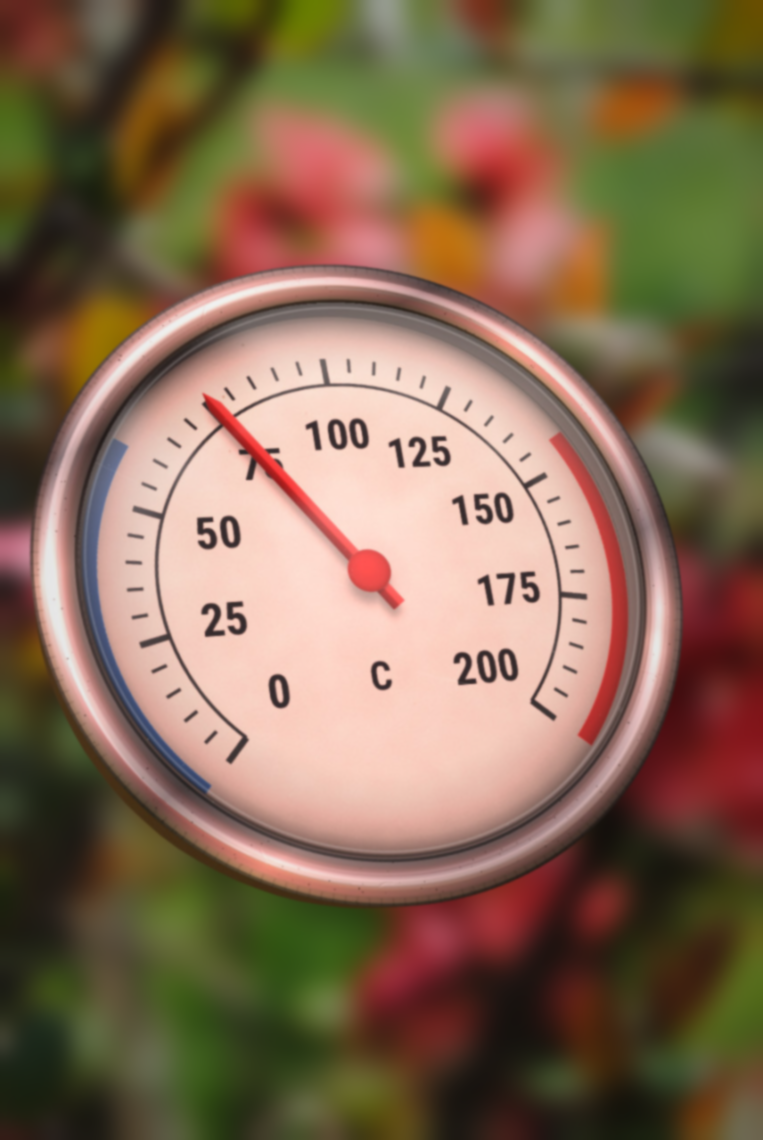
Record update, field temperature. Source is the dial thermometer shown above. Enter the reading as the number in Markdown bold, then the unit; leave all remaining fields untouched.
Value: **75** °C
